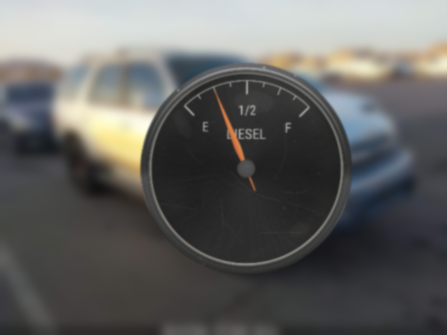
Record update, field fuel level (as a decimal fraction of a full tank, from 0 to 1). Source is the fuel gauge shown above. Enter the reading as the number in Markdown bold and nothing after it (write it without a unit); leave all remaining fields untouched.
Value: **0.25**
